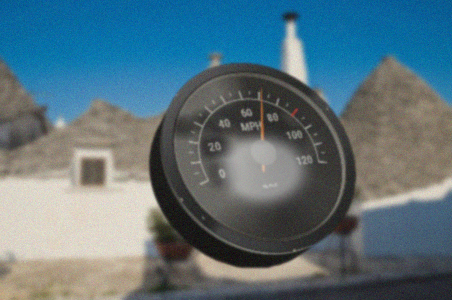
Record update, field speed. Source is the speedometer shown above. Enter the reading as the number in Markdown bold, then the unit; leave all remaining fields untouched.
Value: **70** mph
